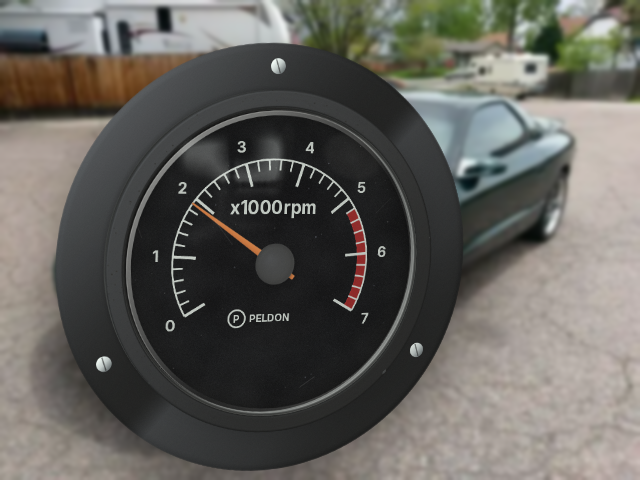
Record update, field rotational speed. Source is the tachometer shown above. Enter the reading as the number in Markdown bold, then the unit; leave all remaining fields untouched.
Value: **1900** rpm
